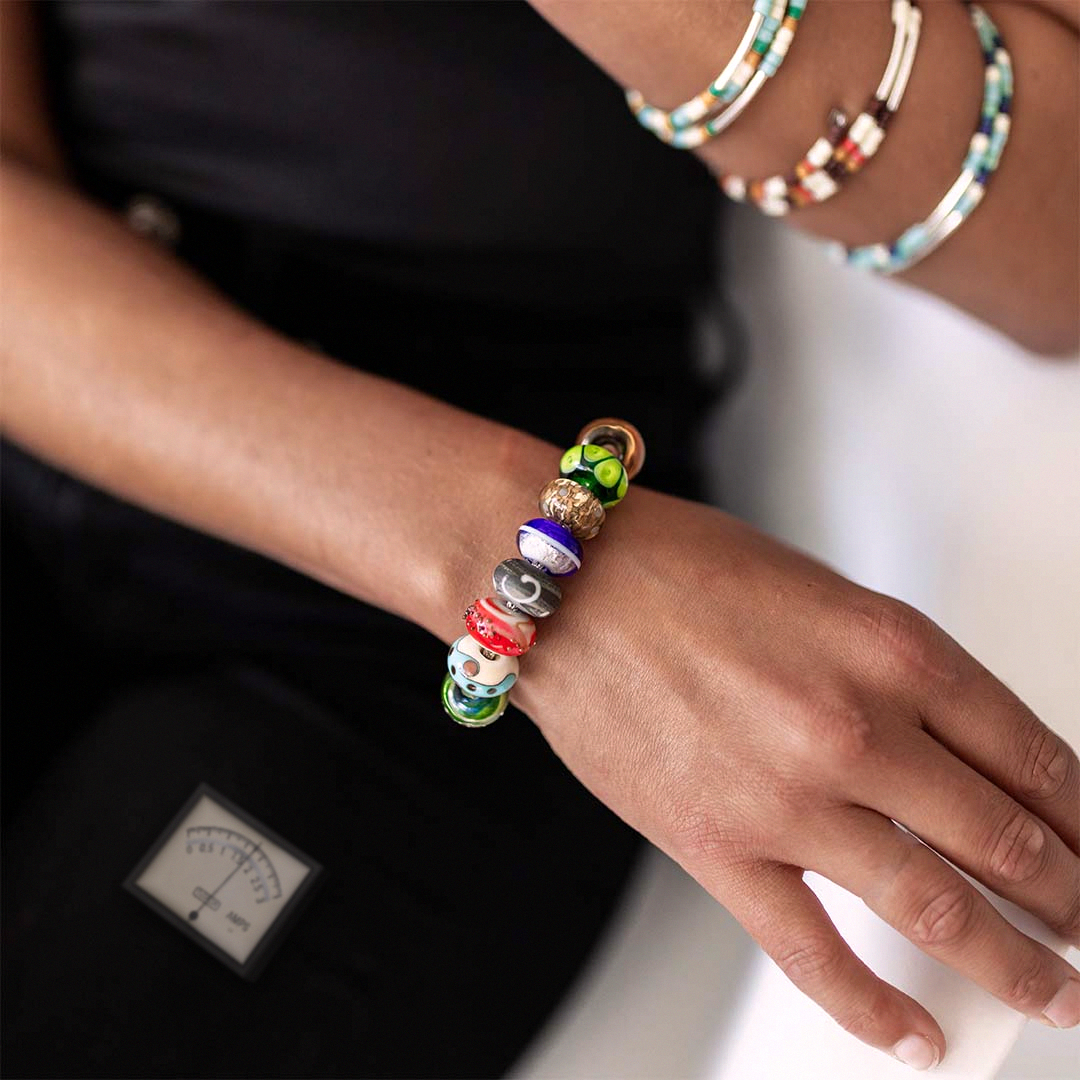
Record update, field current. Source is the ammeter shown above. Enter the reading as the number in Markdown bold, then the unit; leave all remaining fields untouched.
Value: **1.75** A
